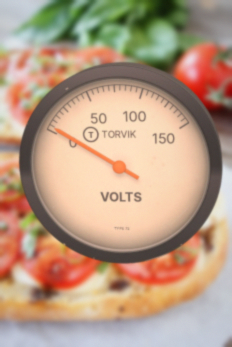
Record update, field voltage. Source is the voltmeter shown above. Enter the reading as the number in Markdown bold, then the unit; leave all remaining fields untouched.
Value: **5** V
